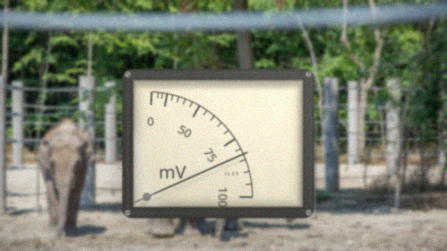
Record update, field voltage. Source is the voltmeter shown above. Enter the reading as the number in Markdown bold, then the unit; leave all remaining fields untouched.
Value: **82.5** mV
